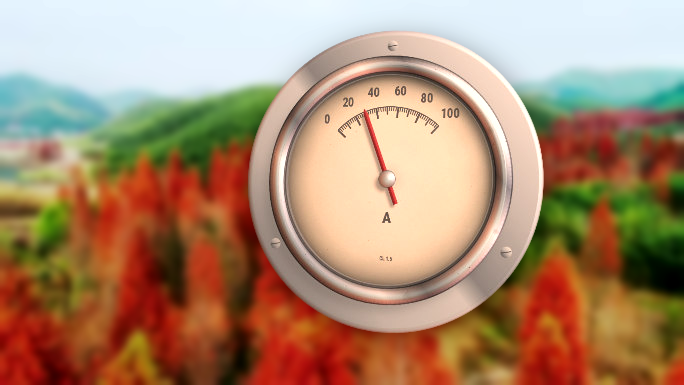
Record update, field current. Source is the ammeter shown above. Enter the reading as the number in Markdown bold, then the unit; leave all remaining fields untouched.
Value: **30** A
